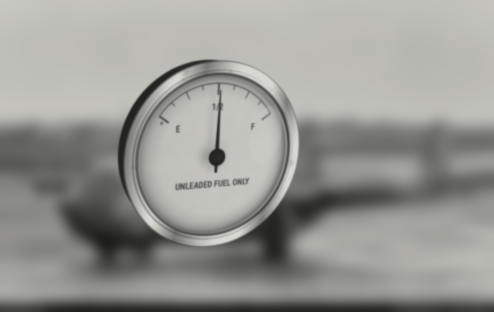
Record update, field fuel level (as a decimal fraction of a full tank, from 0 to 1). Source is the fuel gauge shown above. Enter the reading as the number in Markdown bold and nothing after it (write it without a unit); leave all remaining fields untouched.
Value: **0.5**
